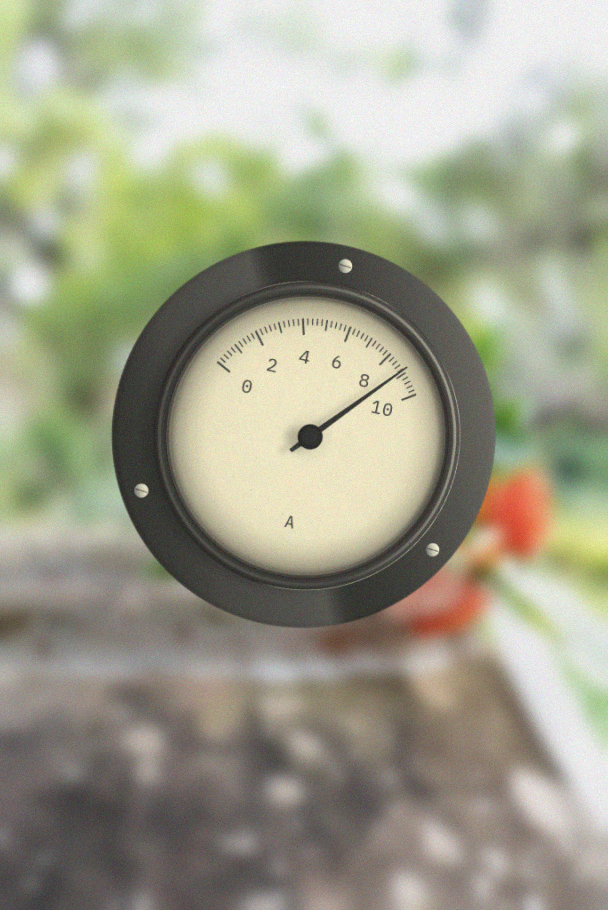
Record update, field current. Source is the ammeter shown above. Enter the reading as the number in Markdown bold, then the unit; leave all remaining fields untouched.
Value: **8.8** A
